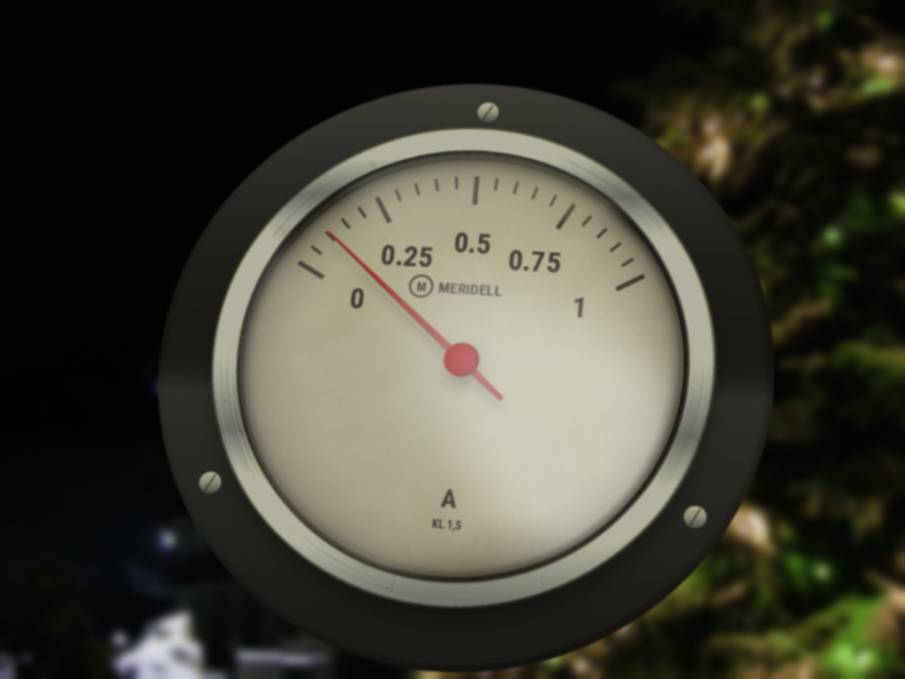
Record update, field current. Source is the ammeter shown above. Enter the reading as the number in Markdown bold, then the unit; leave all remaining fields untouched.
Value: **0.1** A
